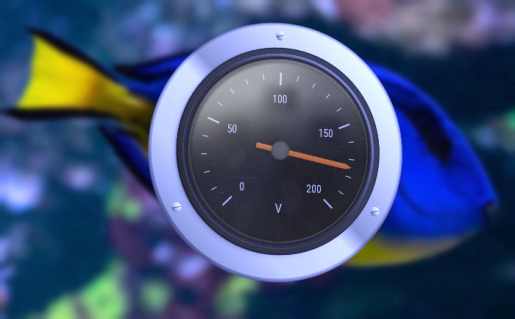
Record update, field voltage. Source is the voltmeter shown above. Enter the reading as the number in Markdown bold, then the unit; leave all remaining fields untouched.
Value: **175** V
